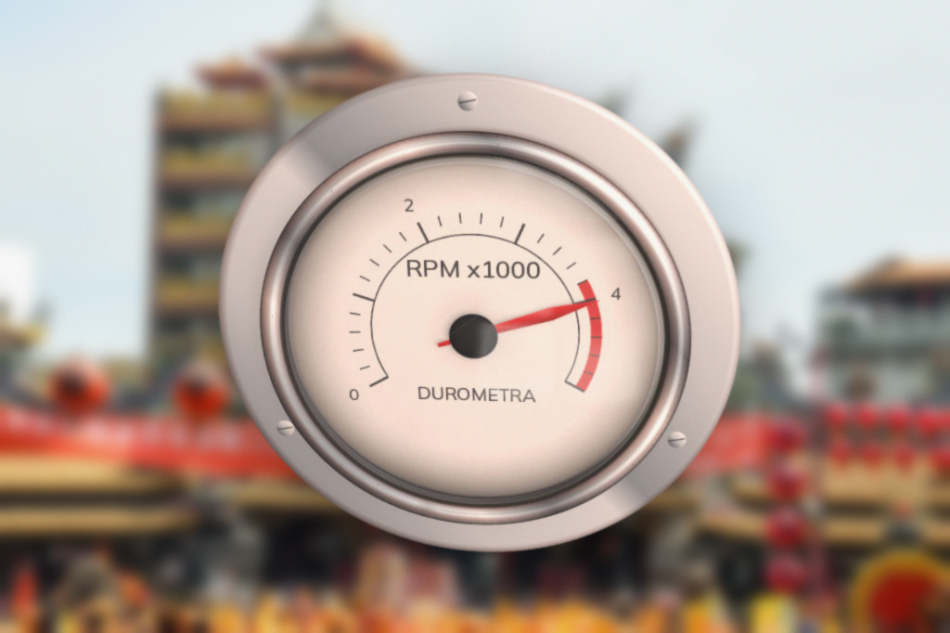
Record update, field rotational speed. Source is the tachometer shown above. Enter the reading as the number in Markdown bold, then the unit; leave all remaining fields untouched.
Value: **4000** rpm
